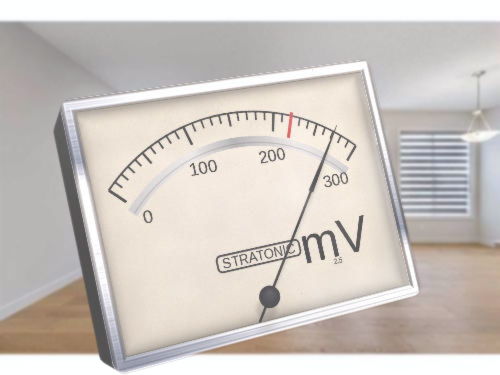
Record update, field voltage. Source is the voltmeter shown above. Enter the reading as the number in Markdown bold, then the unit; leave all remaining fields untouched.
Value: **270** mV
